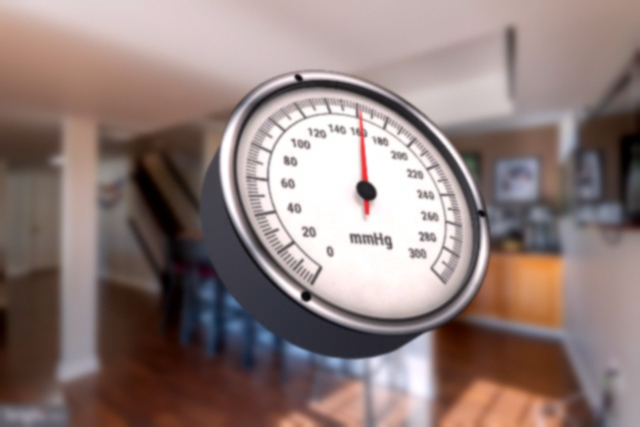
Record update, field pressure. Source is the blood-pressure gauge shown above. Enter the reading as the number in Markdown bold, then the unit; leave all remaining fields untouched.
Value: **160** mmHg
